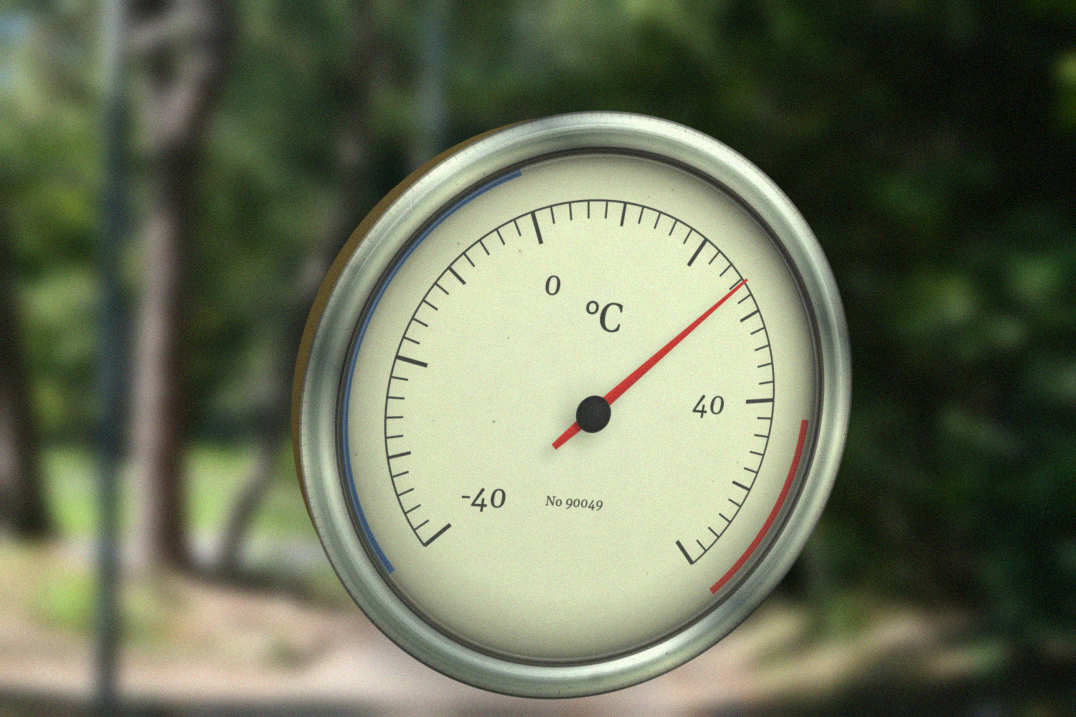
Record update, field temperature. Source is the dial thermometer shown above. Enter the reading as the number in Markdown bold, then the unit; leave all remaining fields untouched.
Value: **26** °C
